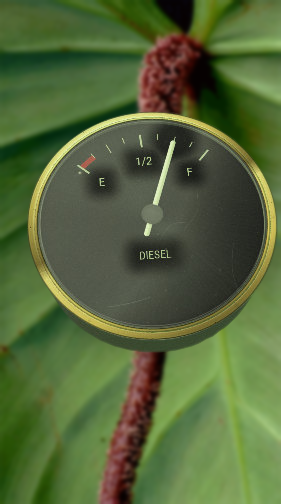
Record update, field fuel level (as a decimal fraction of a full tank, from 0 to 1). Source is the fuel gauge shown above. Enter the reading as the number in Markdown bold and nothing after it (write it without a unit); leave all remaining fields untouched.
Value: **0.75**
